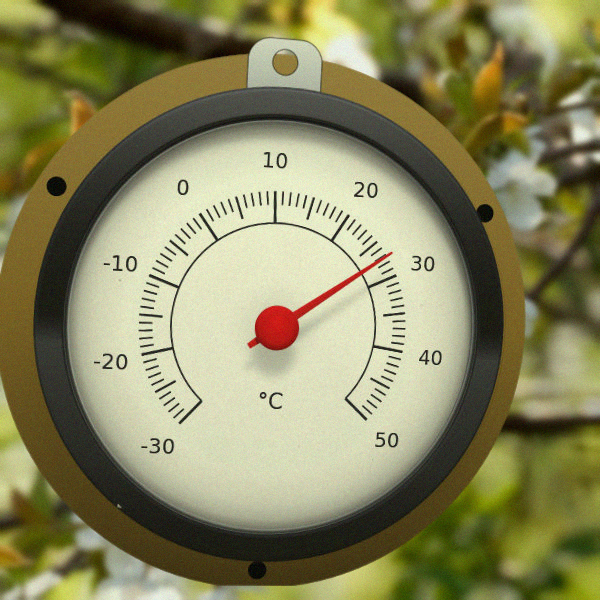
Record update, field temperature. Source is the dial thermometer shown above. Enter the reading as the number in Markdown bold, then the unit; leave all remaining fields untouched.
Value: **27** °C
